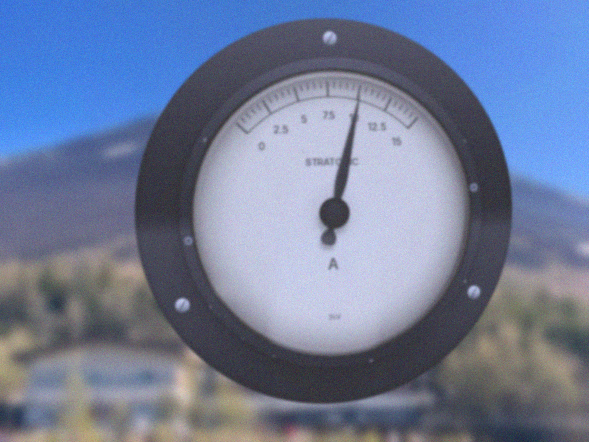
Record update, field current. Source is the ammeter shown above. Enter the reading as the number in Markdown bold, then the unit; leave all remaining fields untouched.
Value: **10** A
